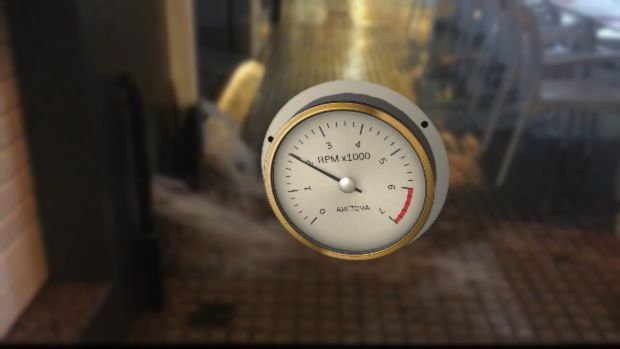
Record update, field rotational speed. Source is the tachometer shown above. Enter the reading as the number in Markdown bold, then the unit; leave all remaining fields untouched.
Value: **2000** rpm
